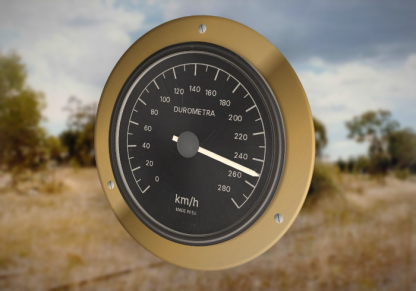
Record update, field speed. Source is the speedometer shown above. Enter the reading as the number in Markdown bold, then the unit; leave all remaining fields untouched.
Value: **250** km/h
